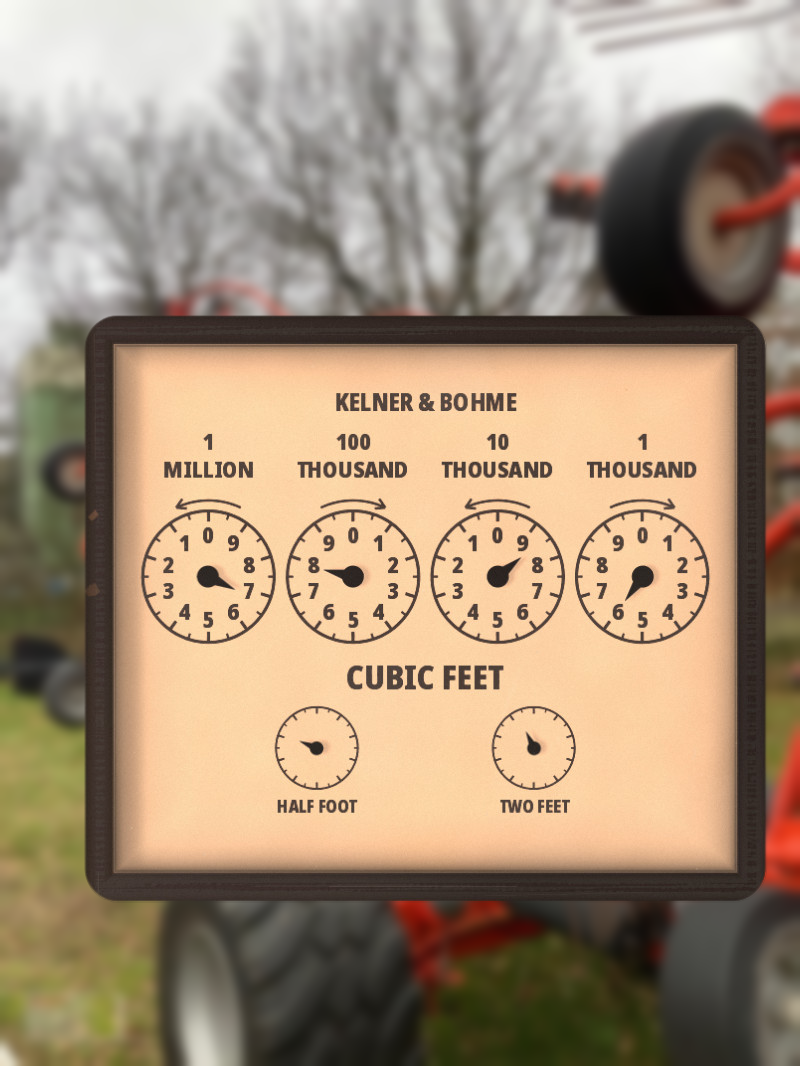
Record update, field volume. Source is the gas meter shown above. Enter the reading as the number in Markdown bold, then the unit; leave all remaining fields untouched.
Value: **678600** ft³
